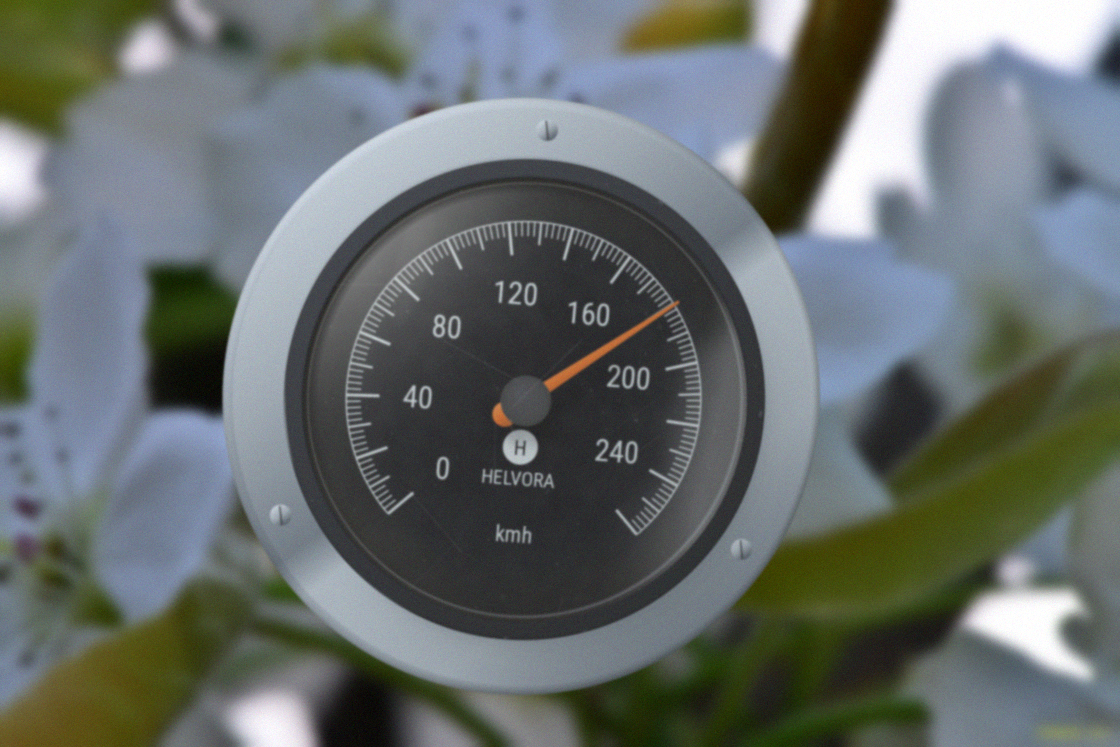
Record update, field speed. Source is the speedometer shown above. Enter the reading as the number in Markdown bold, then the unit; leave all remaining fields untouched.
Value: **180** km/h
